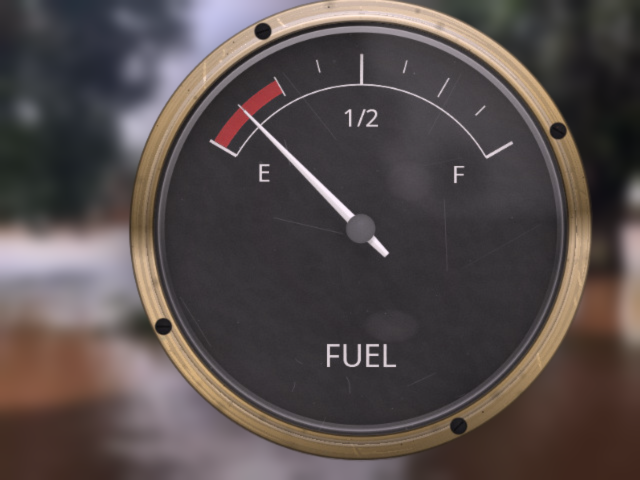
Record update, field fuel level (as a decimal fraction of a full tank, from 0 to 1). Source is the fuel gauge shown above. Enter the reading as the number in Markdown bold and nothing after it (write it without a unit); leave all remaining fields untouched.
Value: **0.125**
